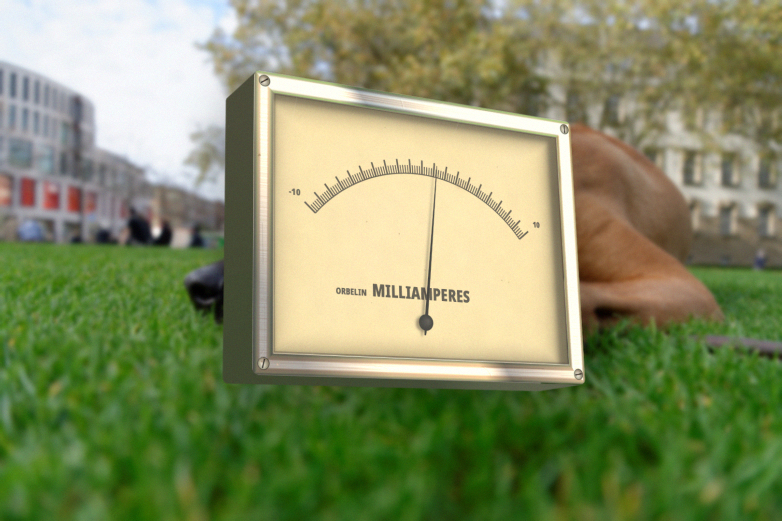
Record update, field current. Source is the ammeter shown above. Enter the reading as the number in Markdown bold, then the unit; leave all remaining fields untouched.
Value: **1** mA
